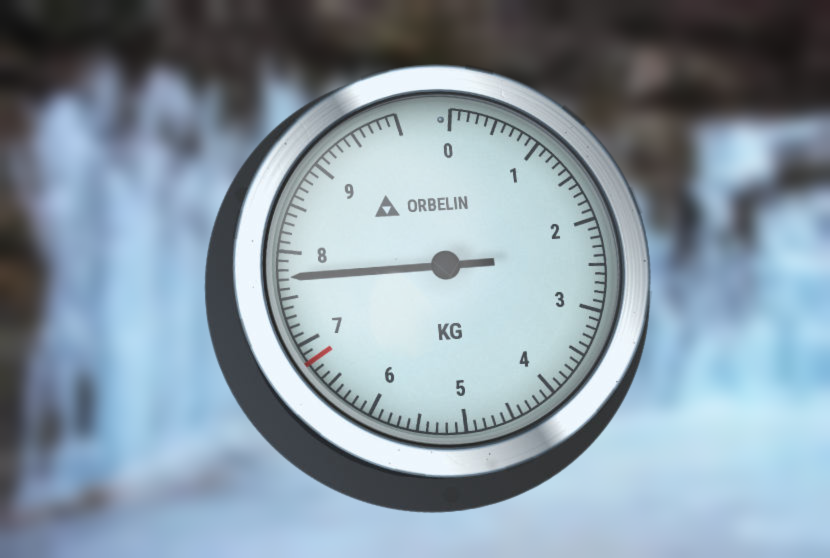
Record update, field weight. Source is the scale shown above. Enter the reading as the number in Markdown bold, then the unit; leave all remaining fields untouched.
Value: **7.7** kg
